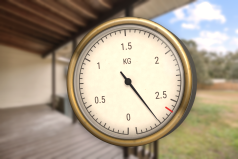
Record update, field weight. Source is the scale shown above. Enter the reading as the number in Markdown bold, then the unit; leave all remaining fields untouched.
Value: **2.75** kg
